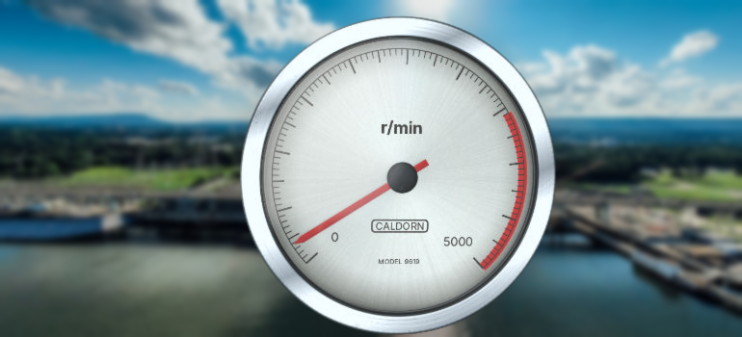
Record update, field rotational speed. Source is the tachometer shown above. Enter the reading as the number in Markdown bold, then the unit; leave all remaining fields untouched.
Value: **200** rpm
